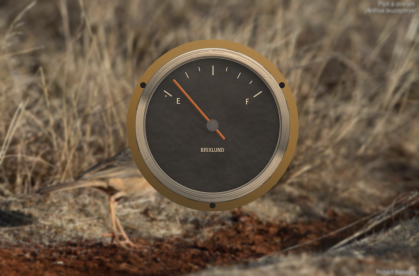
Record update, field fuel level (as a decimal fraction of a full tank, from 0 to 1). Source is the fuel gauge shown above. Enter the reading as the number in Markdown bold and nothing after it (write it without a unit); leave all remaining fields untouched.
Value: **0.125**
